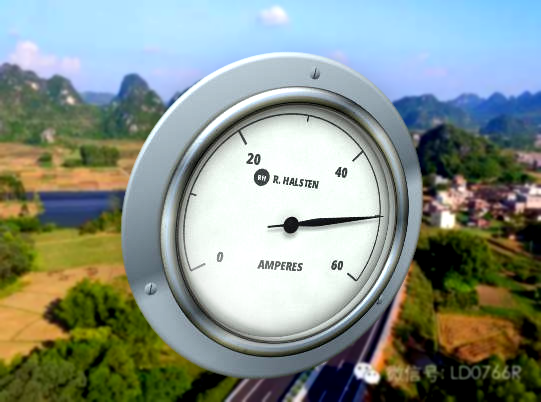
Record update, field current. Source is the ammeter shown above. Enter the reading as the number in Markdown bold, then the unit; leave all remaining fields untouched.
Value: **50** A
